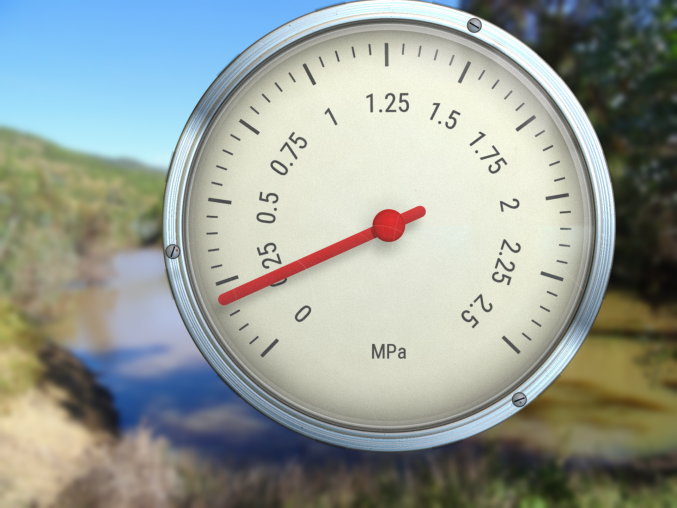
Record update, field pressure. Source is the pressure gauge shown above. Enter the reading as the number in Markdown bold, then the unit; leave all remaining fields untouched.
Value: **0.2** MPa
